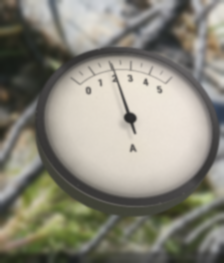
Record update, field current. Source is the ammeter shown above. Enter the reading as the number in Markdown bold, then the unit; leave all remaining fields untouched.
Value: **2** A
